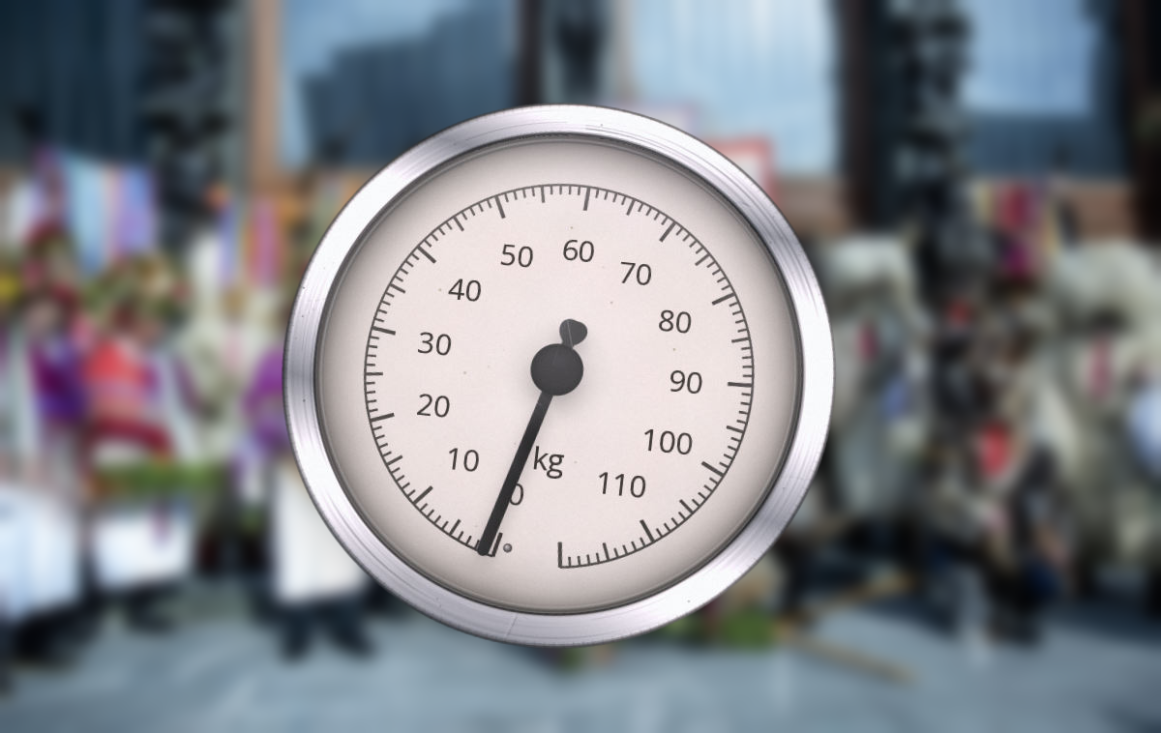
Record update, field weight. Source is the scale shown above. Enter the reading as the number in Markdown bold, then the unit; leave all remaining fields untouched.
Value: **1** kg
